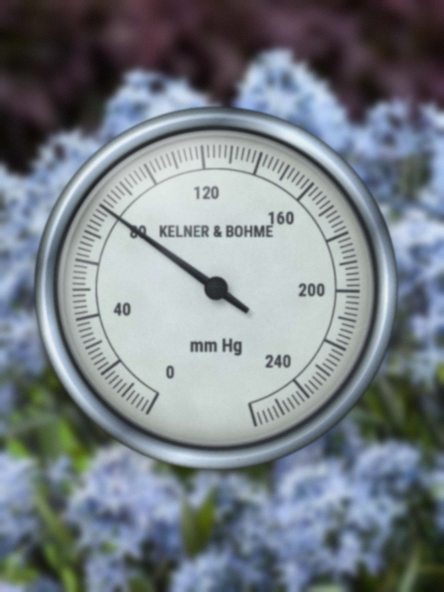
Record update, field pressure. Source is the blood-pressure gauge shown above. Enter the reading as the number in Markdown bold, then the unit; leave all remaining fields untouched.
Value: **80** mmHg
